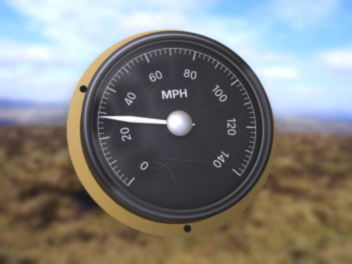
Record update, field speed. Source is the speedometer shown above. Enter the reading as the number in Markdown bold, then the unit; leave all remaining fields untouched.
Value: **28** mph
